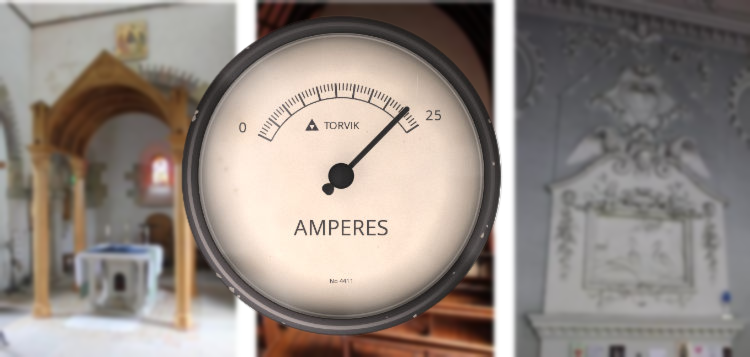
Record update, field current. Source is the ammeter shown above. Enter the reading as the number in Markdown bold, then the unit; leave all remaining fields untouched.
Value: **22.5** A
